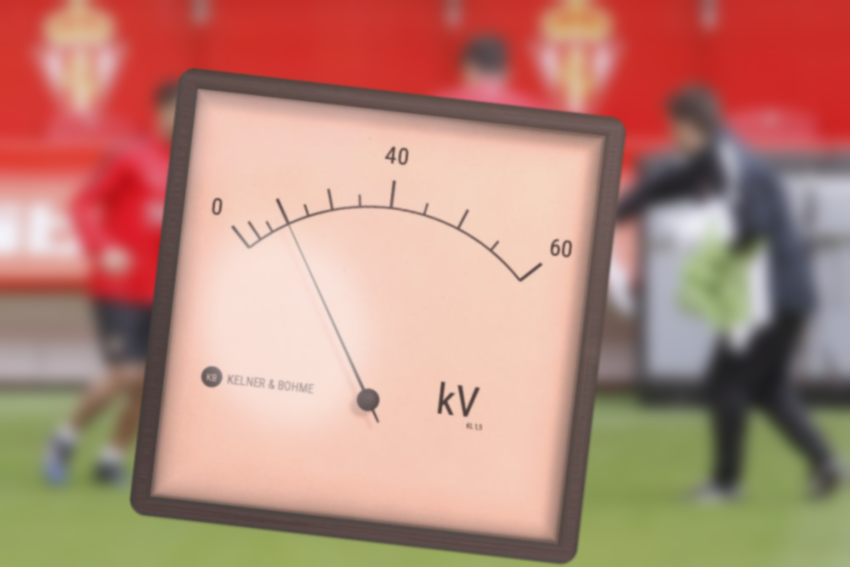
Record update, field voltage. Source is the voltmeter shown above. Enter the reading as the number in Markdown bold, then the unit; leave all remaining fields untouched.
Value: **20** kV
